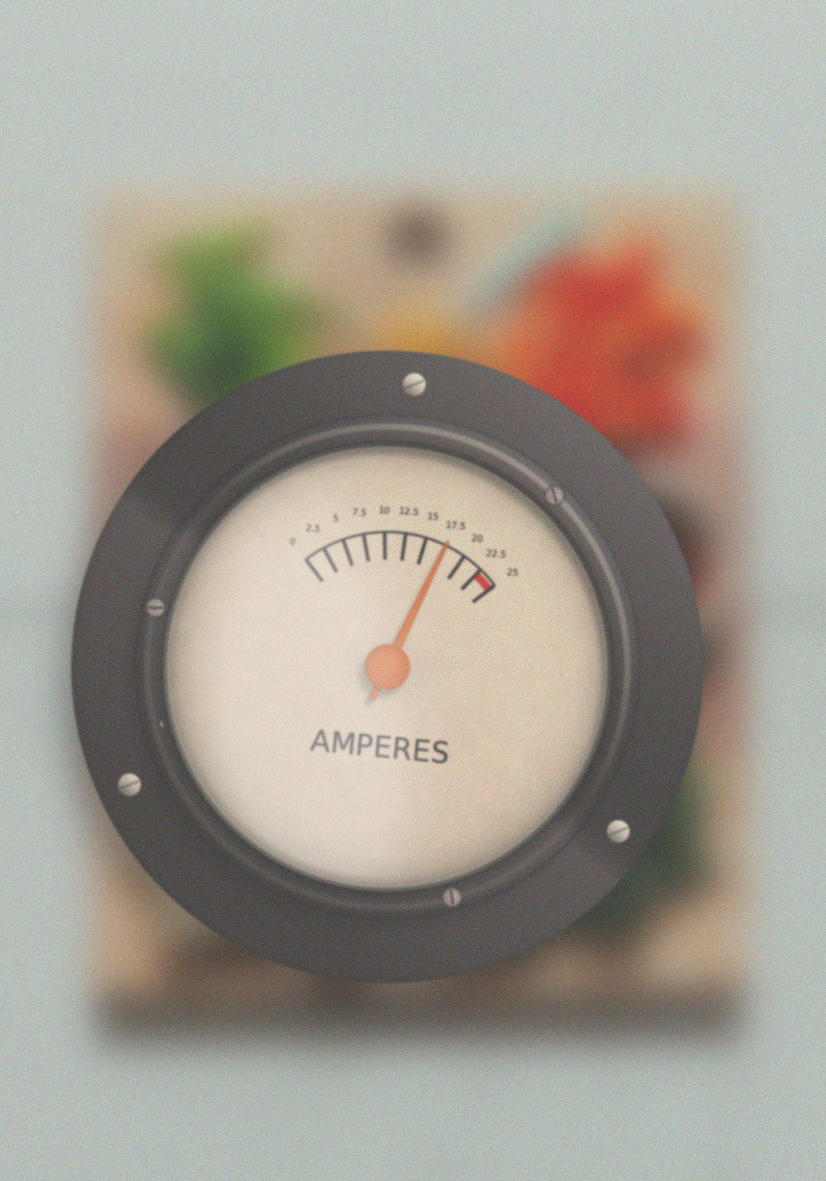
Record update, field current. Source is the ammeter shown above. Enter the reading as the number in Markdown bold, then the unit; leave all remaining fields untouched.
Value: **17.5** A
